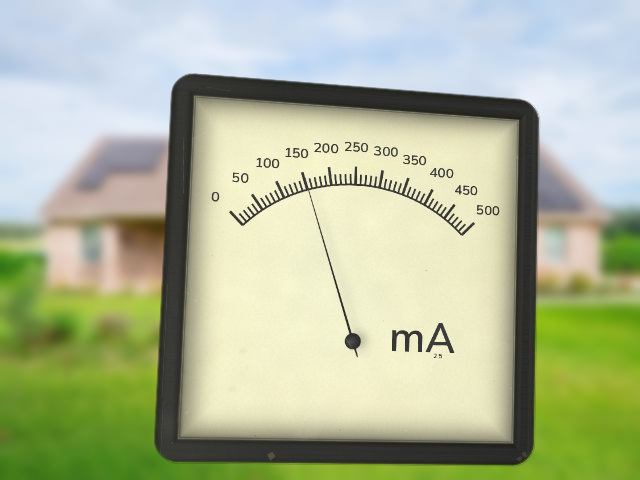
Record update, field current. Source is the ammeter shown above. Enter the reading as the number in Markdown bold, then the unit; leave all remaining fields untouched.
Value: **150** mA
